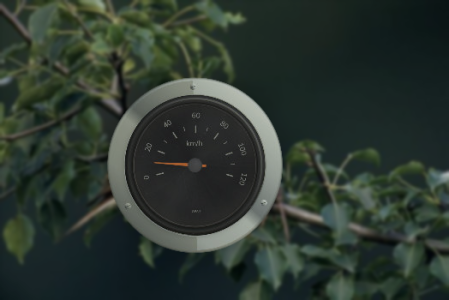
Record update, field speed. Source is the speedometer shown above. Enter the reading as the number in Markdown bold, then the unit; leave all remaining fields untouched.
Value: **10** km/h
